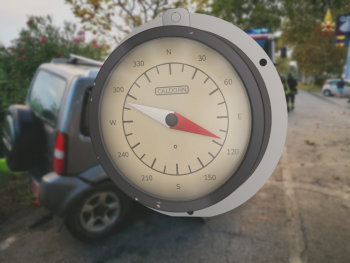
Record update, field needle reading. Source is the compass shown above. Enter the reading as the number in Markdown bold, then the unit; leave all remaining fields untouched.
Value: **112.5** °
